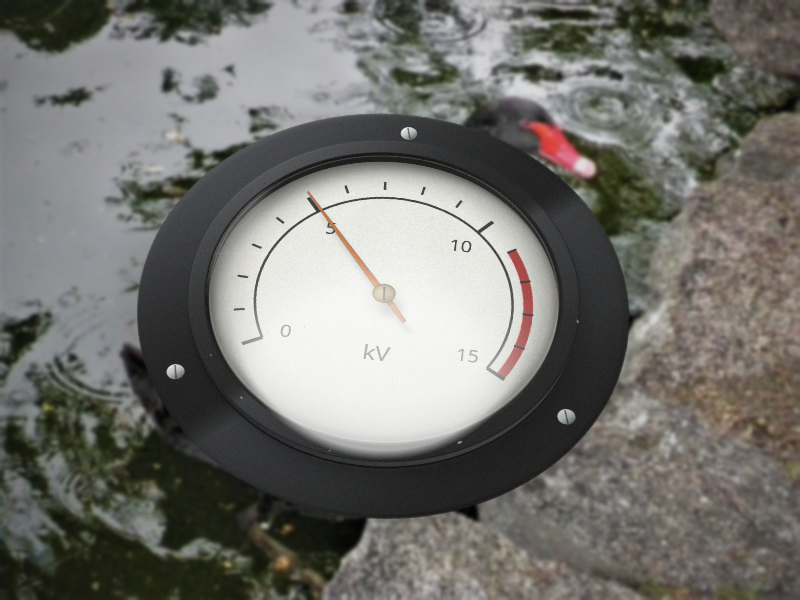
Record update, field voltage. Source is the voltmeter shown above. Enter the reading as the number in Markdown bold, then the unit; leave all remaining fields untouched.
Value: **5** kV
